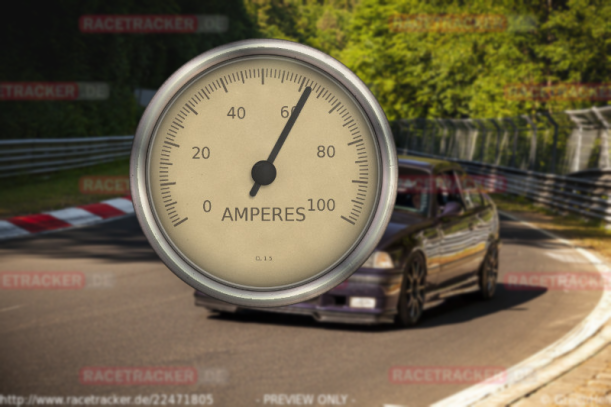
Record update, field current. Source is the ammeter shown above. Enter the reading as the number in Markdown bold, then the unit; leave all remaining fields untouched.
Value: **62** A
